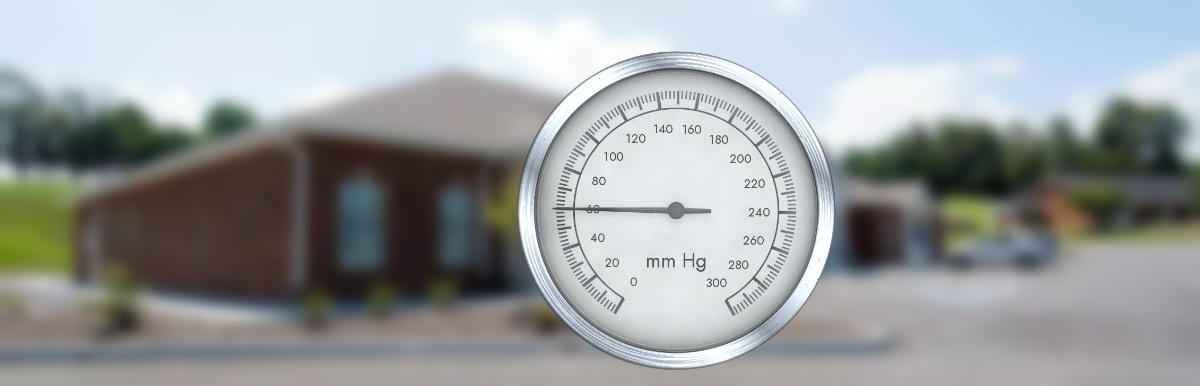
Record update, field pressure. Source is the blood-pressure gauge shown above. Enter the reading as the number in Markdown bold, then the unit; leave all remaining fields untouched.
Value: **60** mmHg
